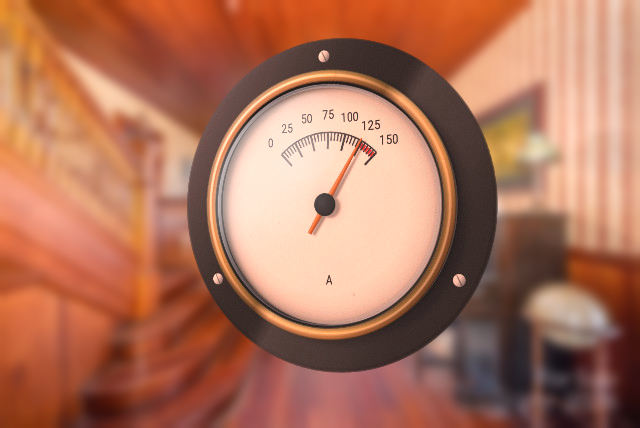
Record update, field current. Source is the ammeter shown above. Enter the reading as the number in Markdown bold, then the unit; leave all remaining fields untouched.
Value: **125** A
